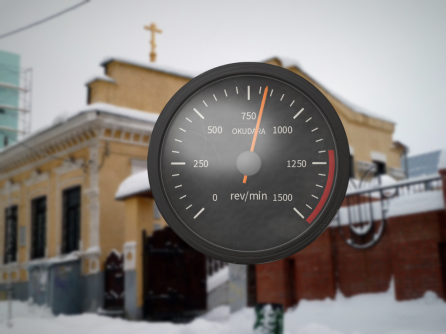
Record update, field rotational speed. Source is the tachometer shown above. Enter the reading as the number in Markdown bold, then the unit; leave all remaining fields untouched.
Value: **825** rpm
